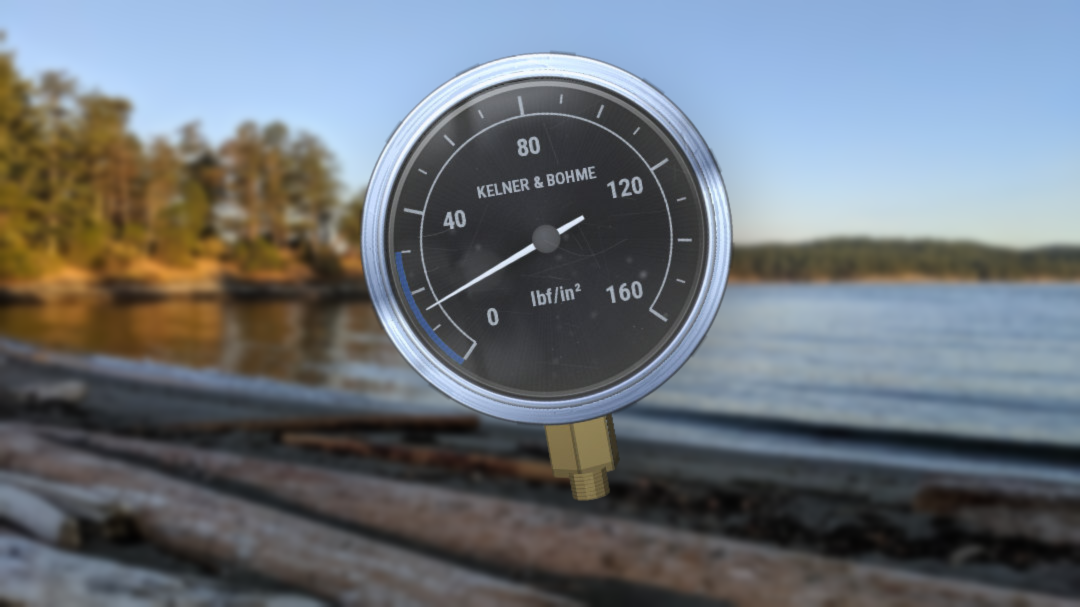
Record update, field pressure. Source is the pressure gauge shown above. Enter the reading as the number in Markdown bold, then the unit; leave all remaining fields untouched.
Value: **15** psi
